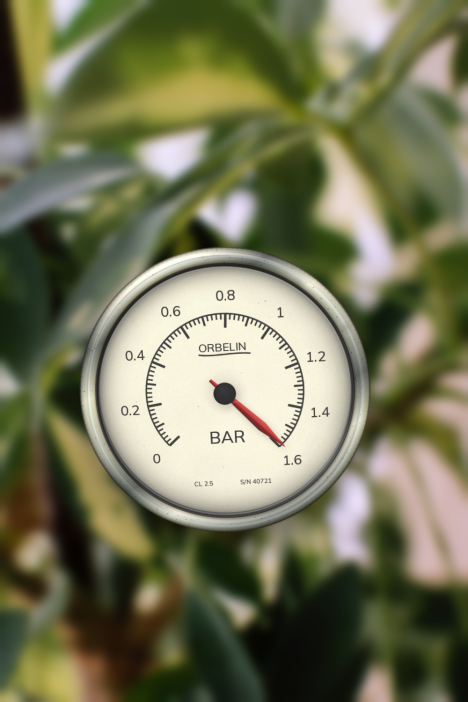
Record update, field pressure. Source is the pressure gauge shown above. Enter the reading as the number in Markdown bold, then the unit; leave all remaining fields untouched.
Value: **1.58** bar
